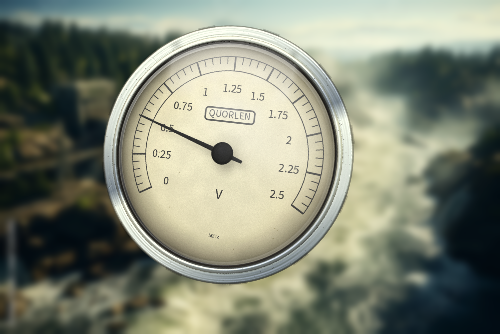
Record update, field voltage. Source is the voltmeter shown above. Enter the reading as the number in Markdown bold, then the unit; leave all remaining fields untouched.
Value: **0.5** V
